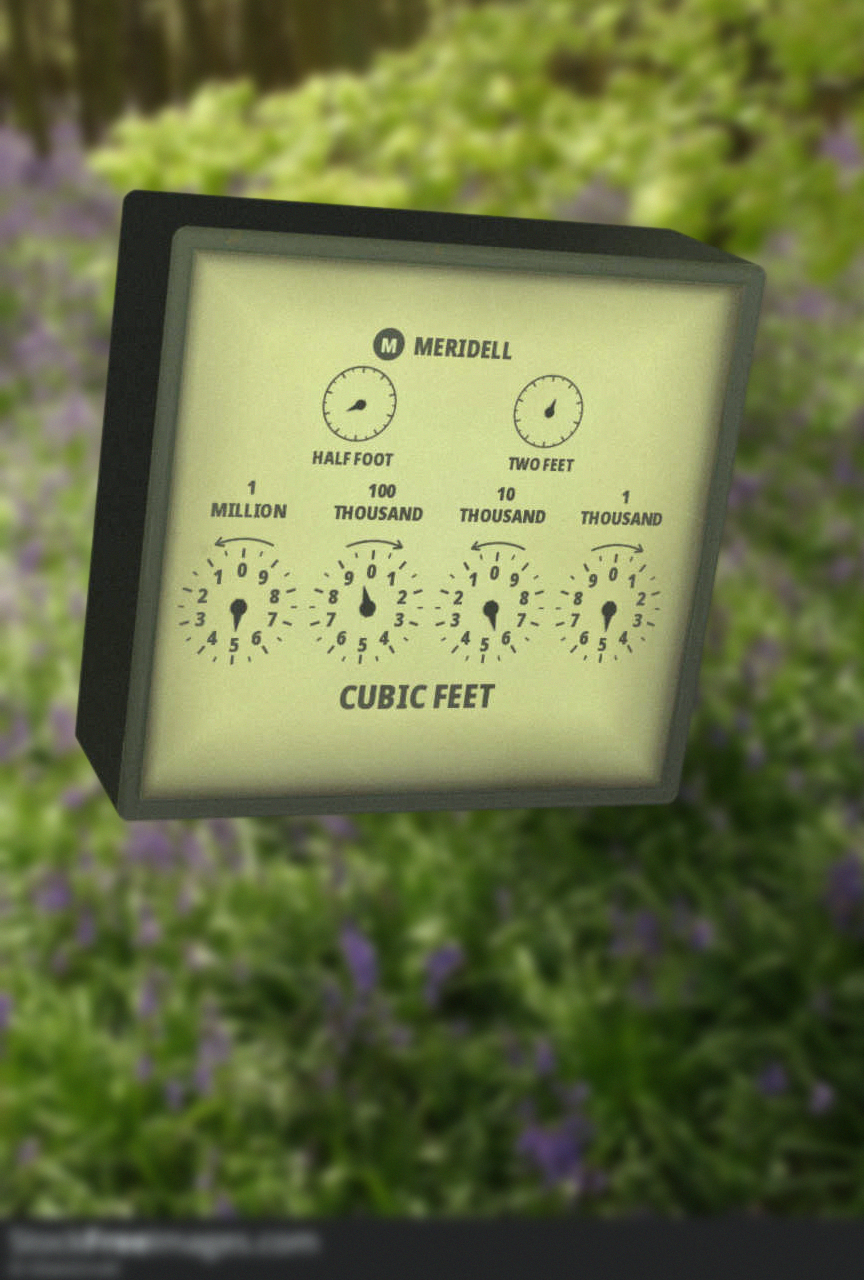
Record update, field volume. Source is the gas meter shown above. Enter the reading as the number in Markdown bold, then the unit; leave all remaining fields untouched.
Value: **495500** ft³
